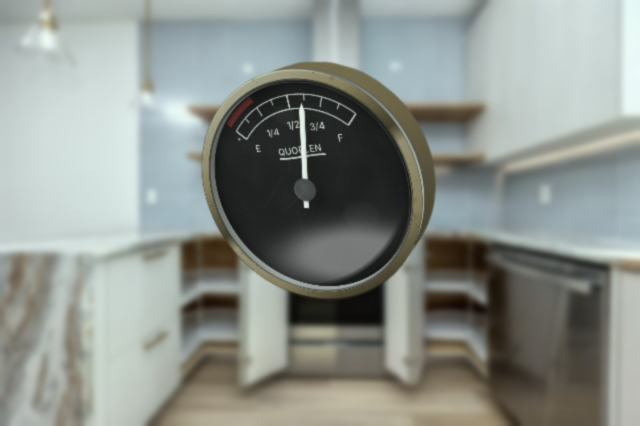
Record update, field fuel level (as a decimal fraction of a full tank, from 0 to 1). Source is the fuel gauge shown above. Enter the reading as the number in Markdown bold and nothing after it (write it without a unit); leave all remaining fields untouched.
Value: **0.625**
